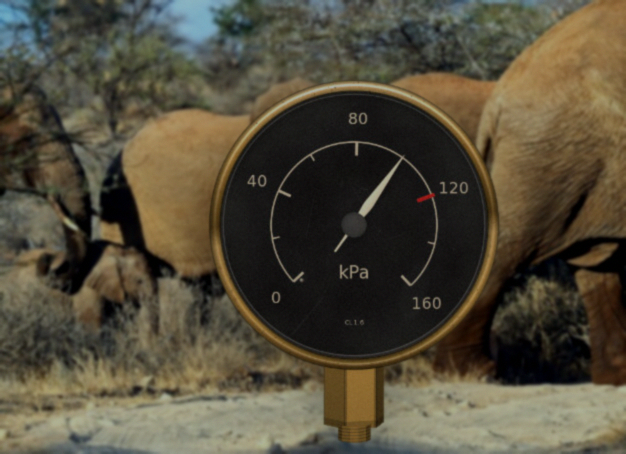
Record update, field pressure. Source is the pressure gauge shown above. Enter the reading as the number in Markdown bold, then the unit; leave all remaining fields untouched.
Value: **100** kPa
